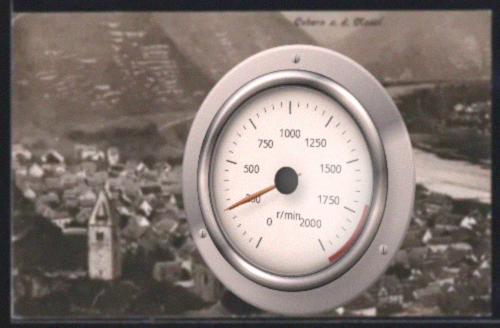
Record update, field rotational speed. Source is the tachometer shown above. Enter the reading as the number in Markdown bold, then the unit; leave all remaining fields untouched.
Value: **250** rpm
